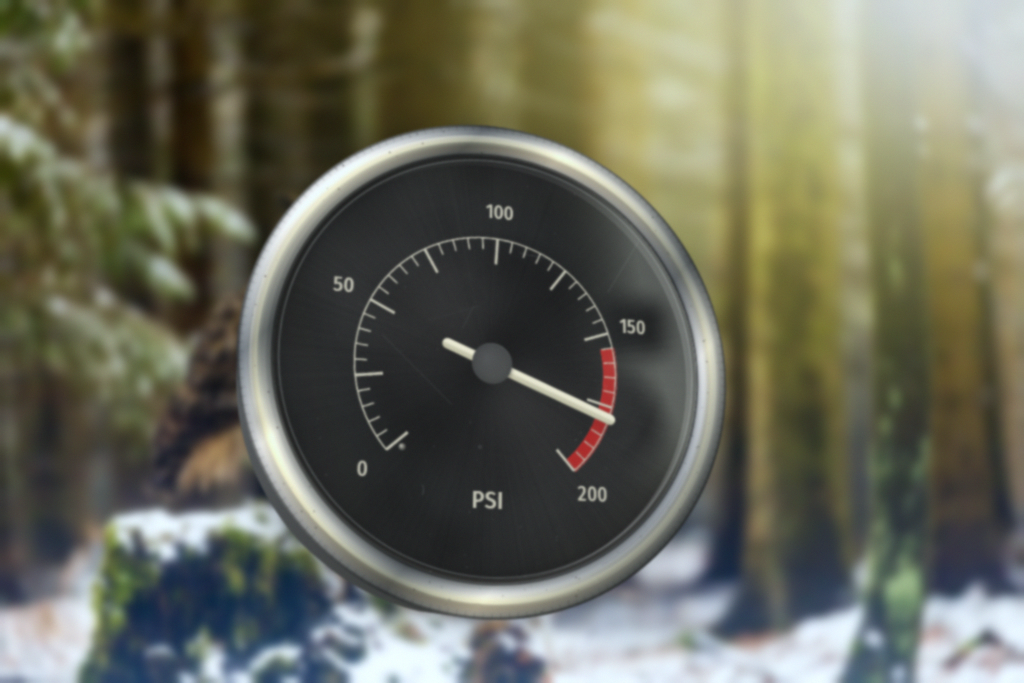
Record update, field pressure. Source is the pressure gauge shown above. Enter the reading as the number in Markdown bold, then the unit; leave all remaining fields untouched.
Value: **180** psi
